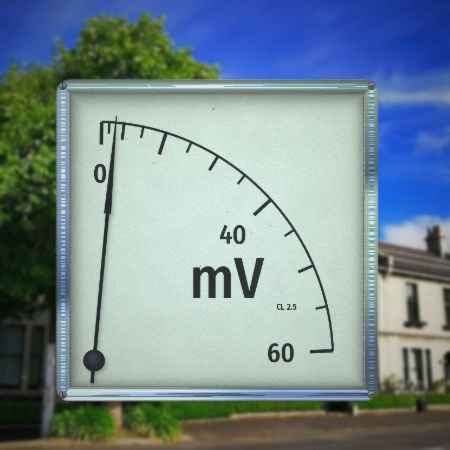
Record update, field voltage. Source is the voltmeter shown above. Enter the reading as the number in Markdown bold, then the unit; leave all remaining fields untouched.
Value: **7.5** mV
